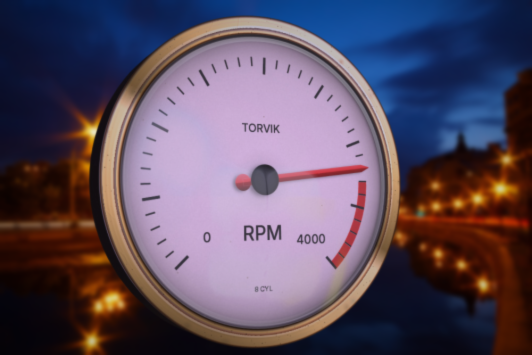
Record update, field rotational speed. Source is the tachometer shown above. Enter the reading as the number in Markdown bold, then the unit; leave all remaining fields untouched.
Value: **3200** rpm
